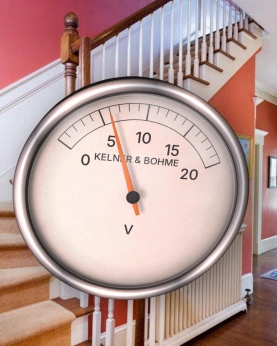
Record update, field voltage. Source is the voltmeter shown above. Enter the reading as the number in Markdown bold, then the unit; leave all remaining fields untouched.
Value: **6** V
